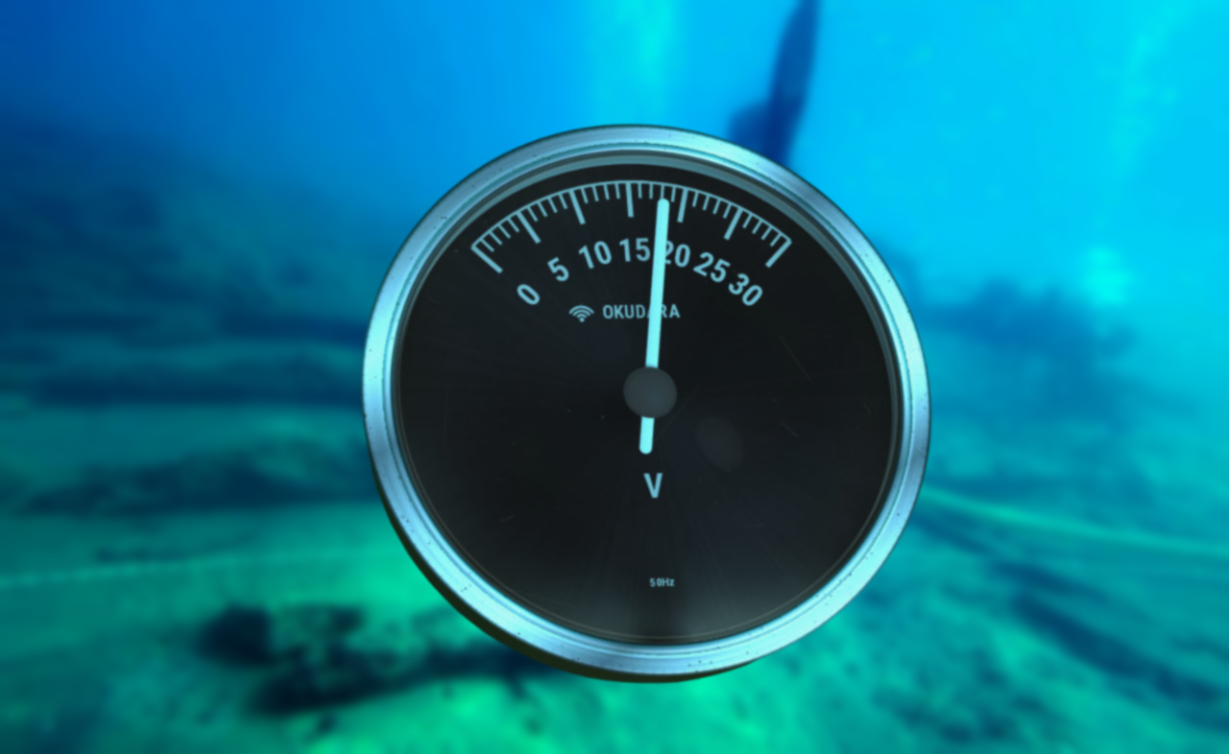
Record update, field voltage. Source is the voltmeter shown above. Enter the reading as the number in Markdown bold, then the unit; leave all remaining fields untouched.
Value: **18** V
